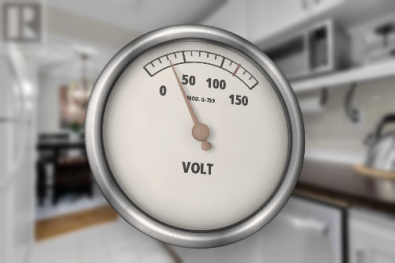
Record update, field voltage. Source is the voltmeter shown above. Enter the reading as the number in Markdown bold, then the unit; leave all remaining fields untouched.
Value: **30** V
